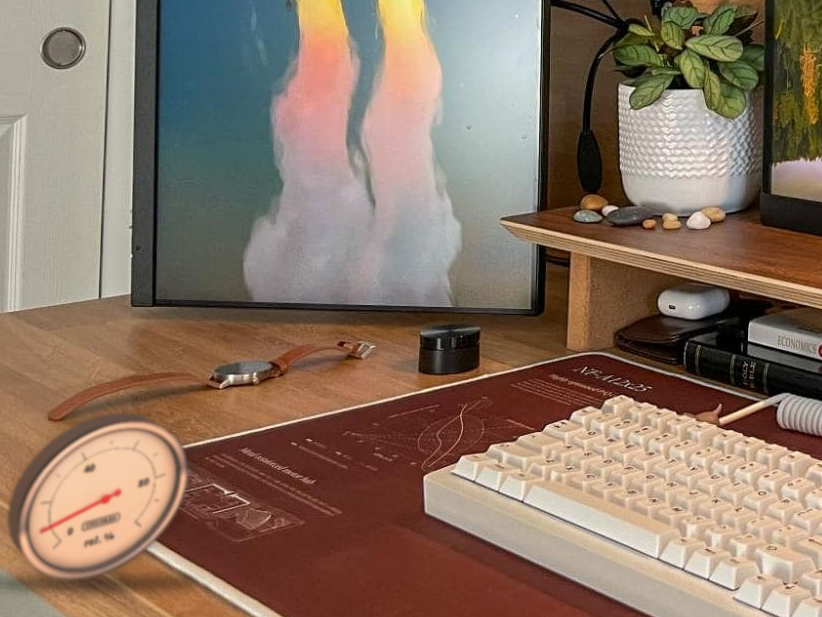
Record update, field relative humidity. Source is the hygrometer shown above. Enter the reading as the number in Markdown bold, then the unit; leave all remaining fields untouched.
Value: **10** %
